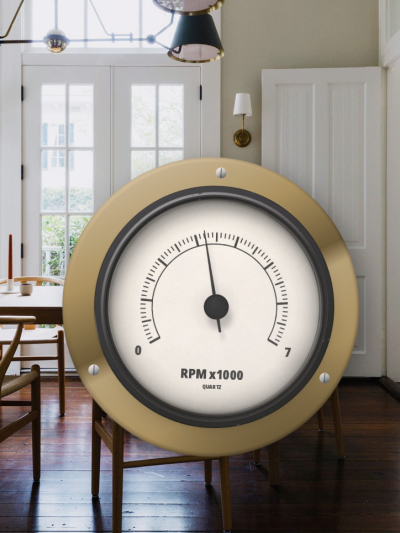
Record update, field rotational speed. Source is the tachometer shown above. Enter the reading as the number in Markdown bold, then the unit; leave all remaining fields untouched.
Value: **3200** rpm
